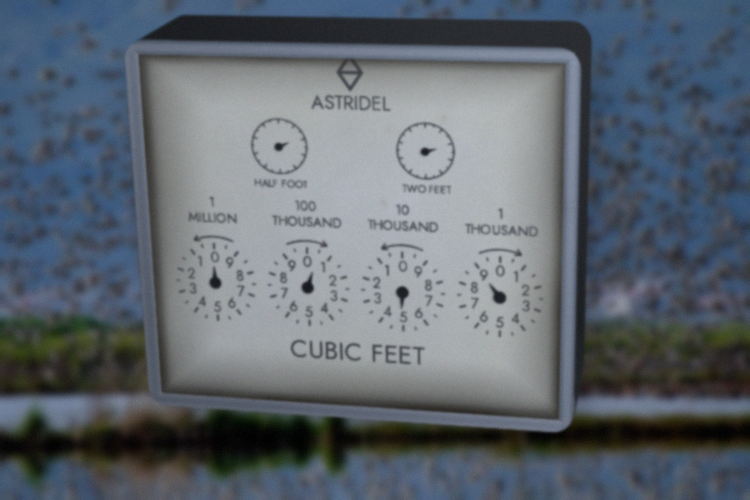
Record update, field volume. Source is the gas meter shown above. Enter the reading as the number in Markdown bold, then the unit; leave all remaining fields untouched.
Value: **4900** ft³
